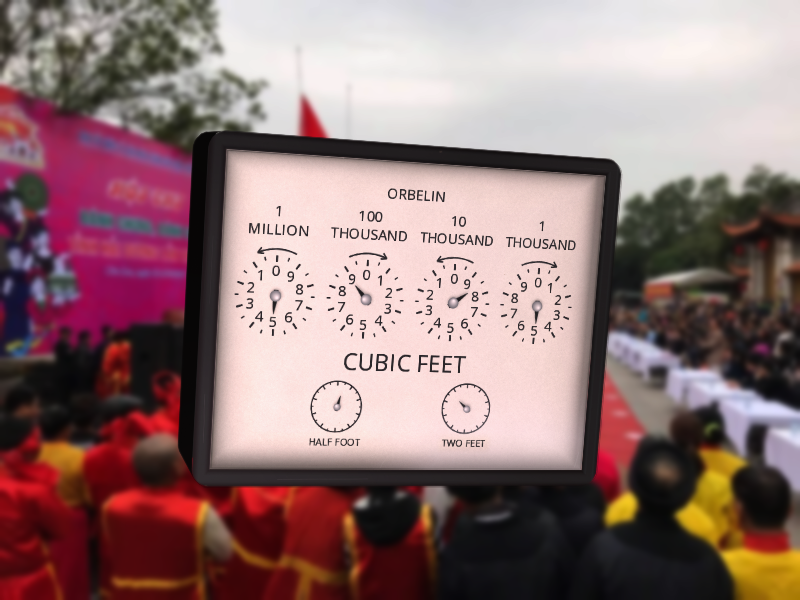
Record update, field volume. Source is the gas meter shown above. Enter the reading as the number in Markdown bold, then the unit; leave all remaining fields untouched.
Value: **488500** ft³
